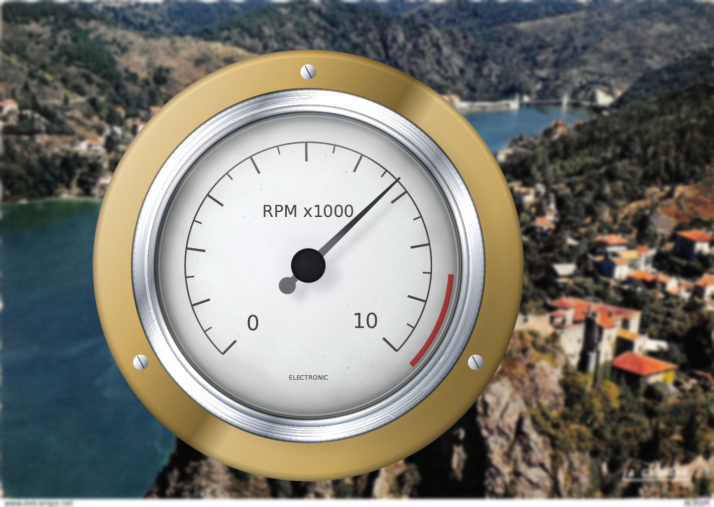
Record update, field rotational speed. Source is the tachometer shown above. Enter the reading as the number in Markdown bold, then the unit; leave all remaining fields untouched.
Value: **6750** rpm
